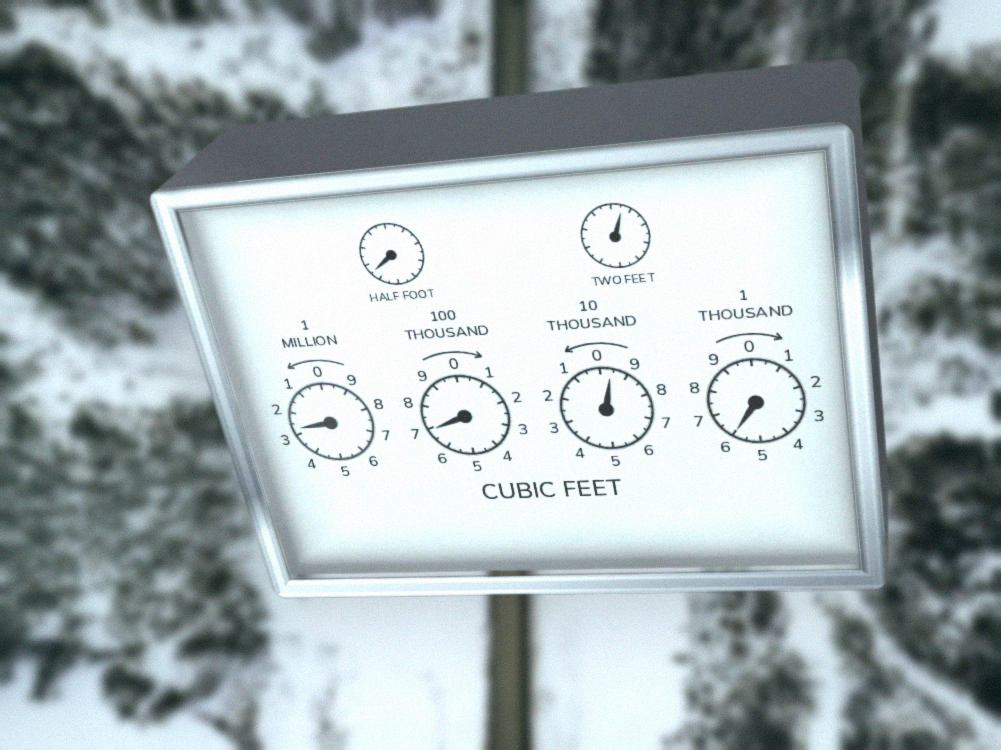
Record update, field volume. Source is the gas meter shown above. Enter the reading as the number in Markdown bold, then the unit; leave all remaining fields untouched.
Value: **269600** ft³
